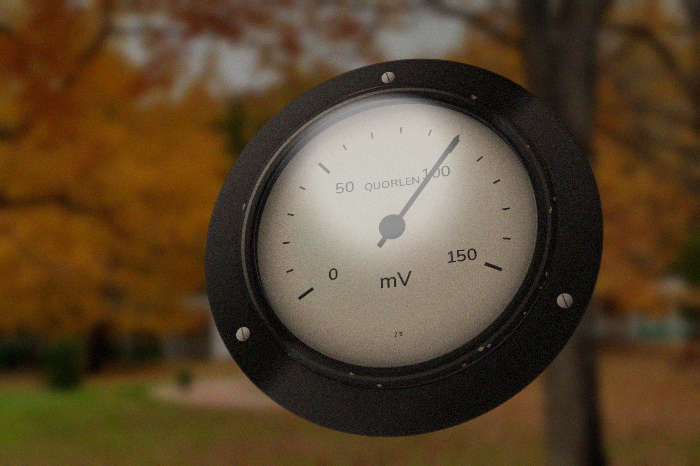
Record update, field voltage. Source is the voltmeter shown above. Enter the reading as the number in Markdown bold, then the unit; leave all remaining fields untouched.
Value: **100** mV
